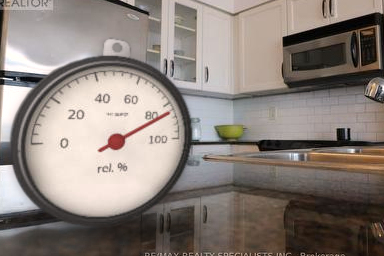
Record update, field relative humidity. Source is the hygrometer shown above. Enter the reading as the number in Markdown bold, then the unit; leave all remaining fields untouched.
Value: **84** %
